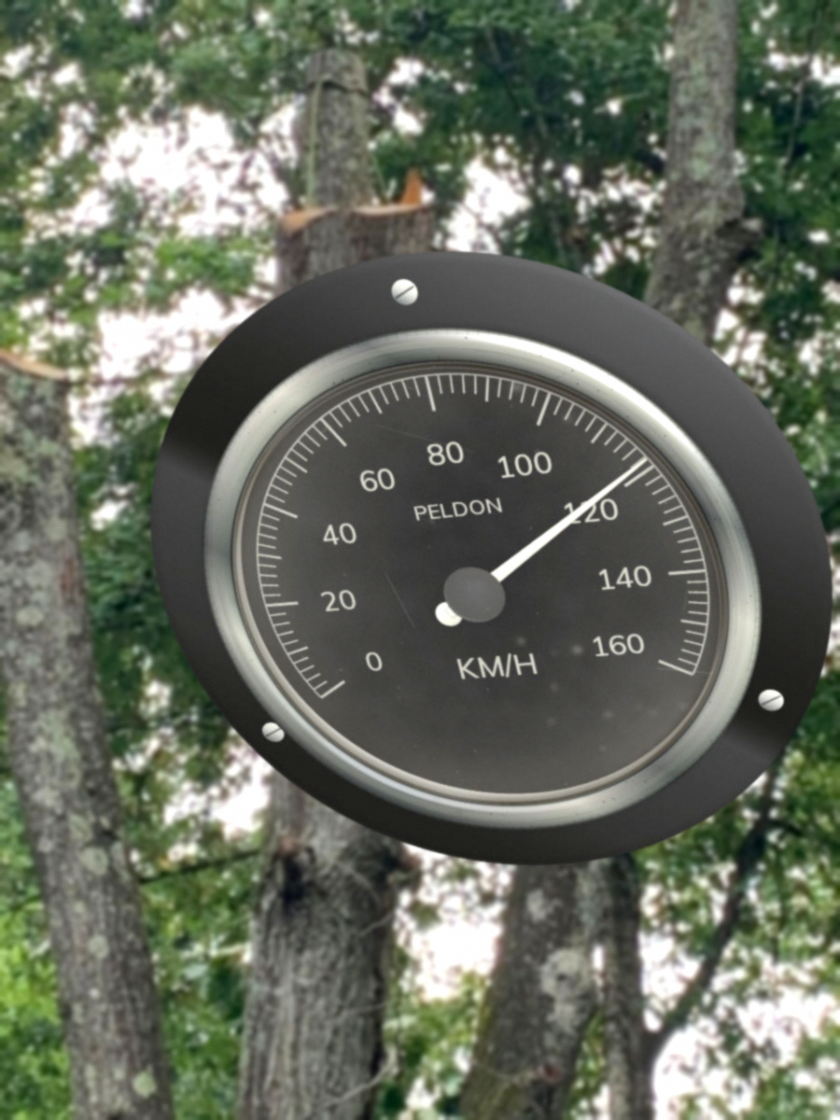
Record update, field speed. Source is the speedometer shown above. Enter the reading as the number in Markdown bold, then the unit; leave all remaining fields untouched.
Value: **118** km/h
